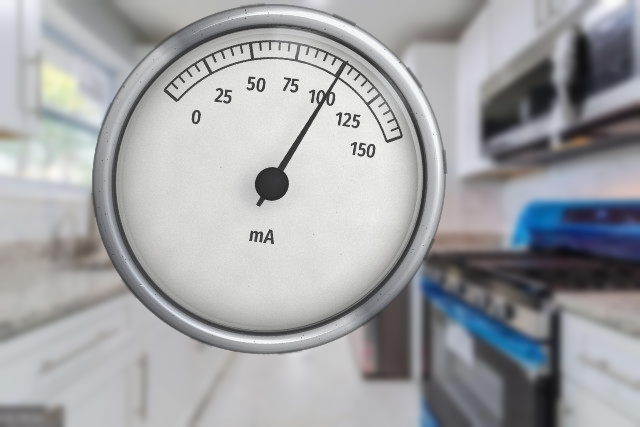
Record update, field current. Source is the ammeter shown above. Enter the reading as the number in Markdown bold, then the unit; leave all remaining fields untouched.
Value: **100** mA
